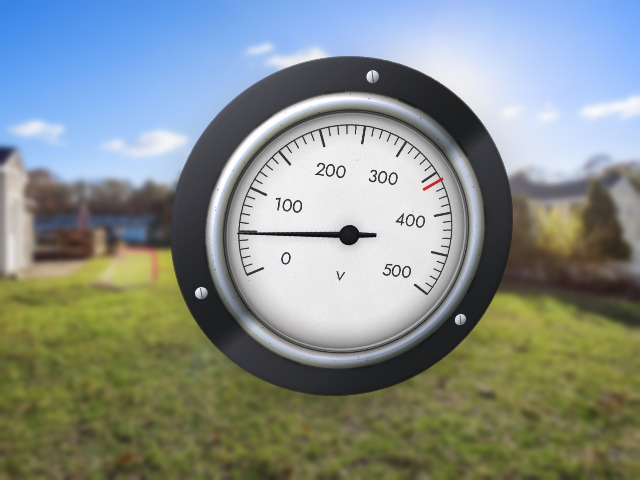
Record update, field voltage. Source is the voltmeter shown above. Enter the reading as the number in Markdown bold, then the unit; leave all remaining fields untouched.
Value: **50** V
